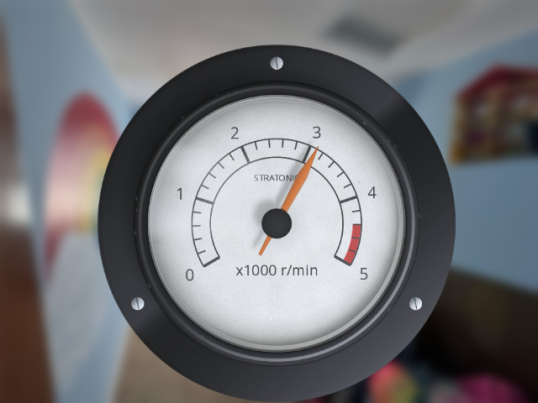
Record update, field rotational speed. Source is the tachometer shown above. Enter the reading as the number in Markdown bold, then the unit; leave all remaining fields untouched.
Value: **3100** rpm
